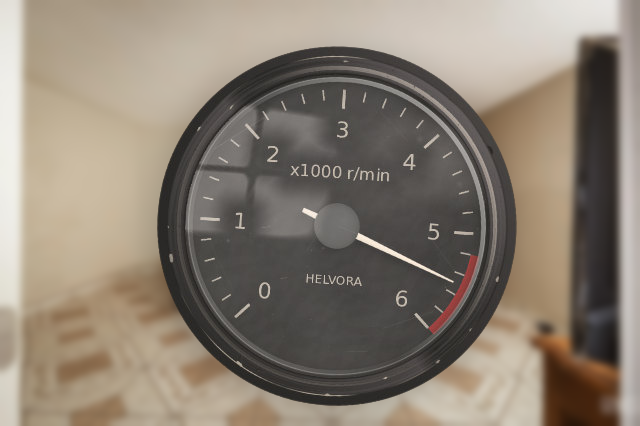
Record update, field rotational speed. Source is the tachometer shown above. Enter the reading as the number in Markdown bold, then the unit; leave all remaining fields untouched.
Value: **5500** rpm
